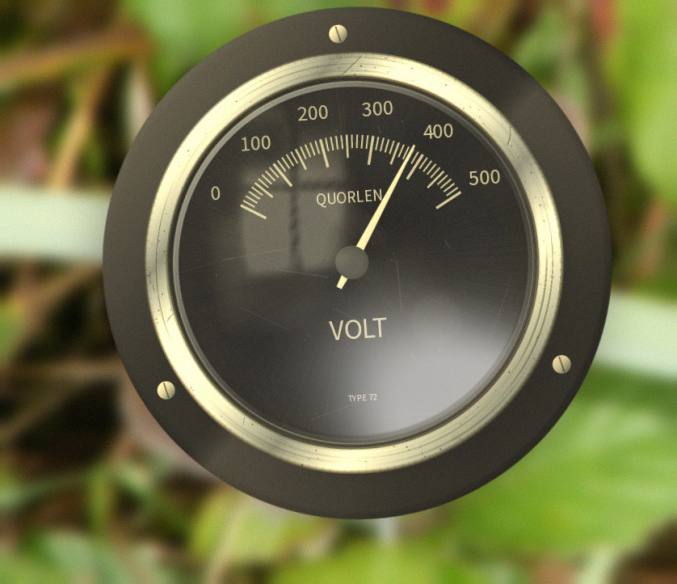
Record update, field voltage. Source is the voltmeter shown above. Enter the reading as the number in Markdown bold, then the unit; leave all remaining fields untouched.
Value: **380** V
